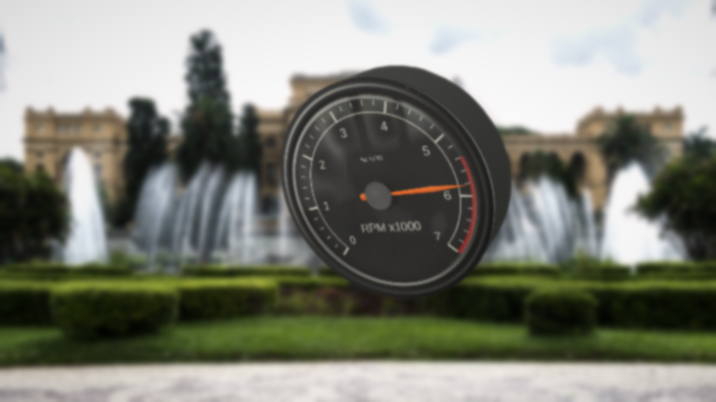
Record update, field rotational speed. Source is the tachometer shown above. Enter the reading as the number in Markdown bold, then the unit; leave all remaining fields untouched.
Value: **5800** rpm
